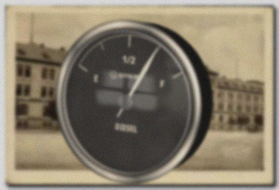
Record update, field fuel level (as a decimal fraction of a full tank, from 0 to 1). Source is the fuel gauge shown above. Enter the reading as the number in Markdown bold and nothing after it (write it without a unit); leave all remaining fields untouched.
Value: **0.75**
